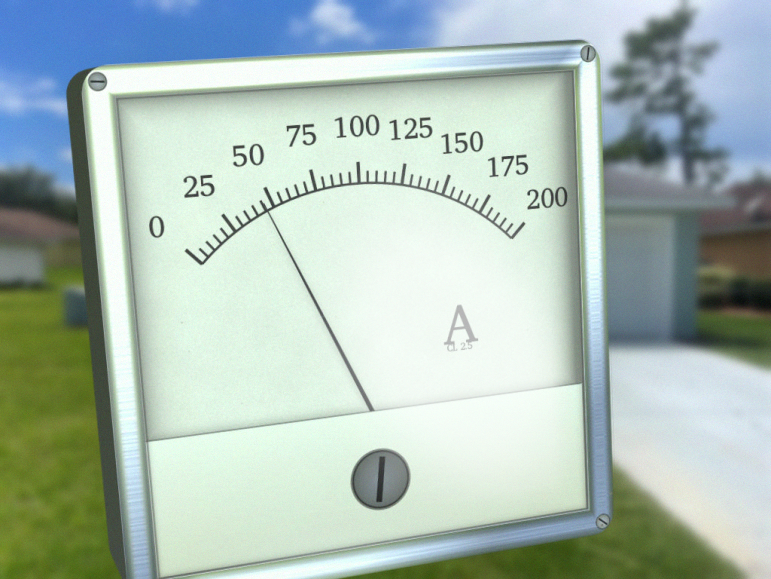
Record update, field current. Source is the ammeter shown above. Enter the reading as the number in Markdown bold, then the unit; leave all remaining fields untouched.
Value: **45** A
